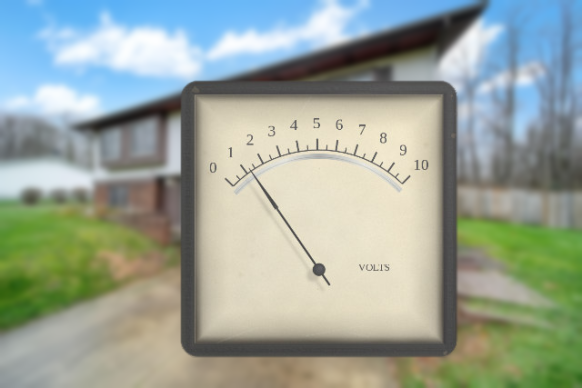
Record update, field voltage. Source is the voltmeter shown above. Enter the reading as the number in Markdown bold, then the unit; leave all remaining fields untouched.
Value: **1.25** V
